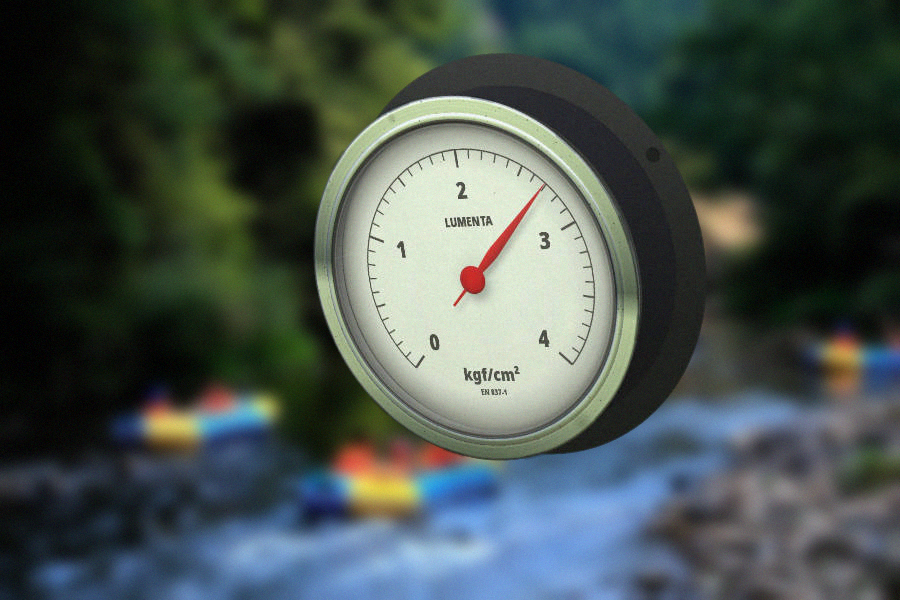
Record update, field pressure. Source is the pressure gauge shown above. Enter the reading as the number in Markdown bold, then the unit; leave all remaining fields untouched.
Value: **2.7** kg/cm²
